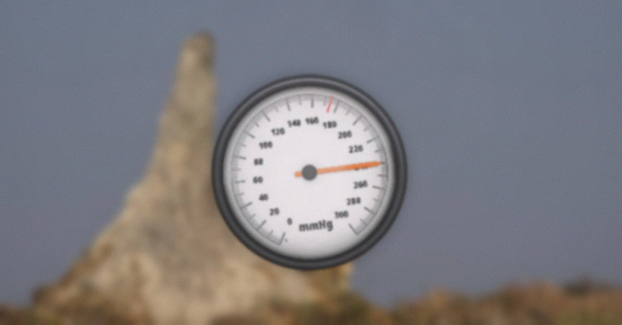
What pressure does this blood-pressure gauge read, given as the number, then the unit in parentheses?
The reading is 240 (mmHg)
